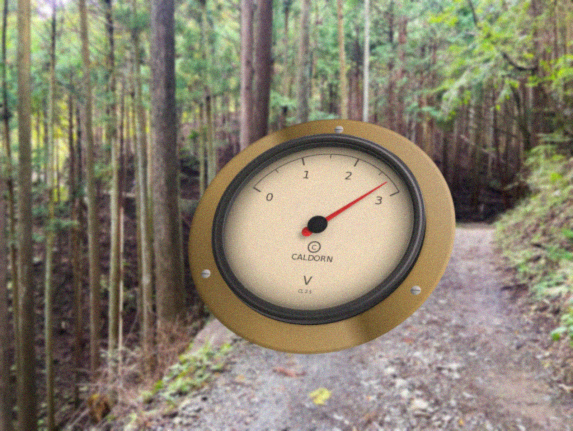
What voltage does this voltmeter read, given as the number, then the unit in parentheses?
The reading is 2.75 (V)
